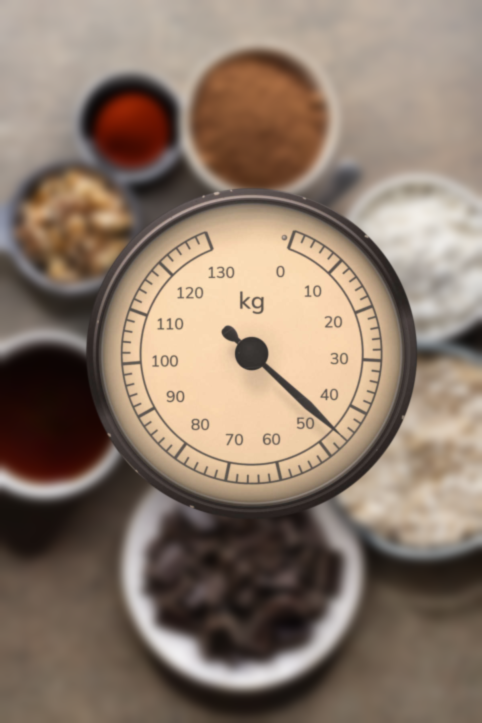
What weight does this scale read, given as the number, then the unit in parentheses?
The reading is 46 (kg)
